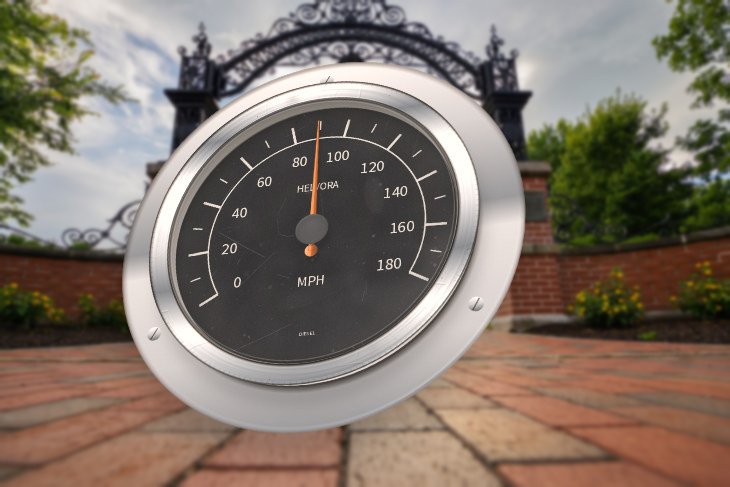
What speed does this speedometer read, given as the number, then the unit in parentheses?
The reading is 90 (mph)
